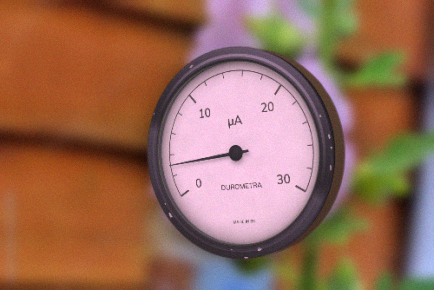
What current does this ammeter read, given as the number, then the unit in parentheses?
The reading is 3 (µA)
